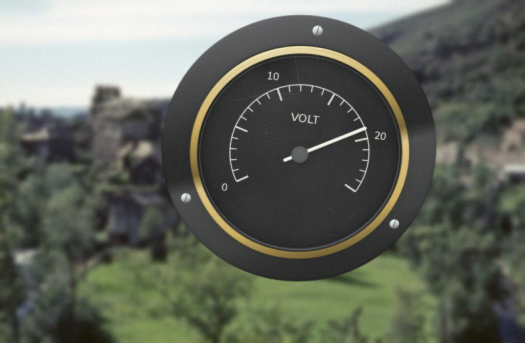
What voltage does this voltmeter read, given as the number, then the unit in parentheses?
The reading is 19 (V)
